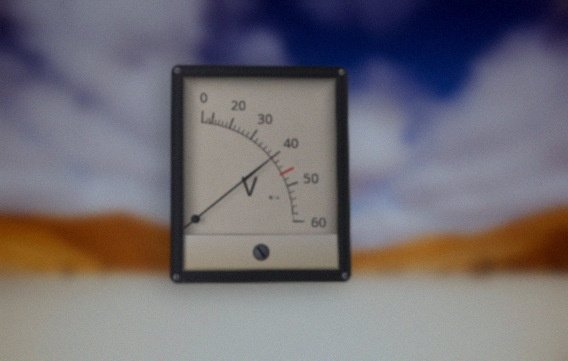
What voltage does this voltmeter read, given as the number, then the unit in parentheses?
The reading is 40 (V)
